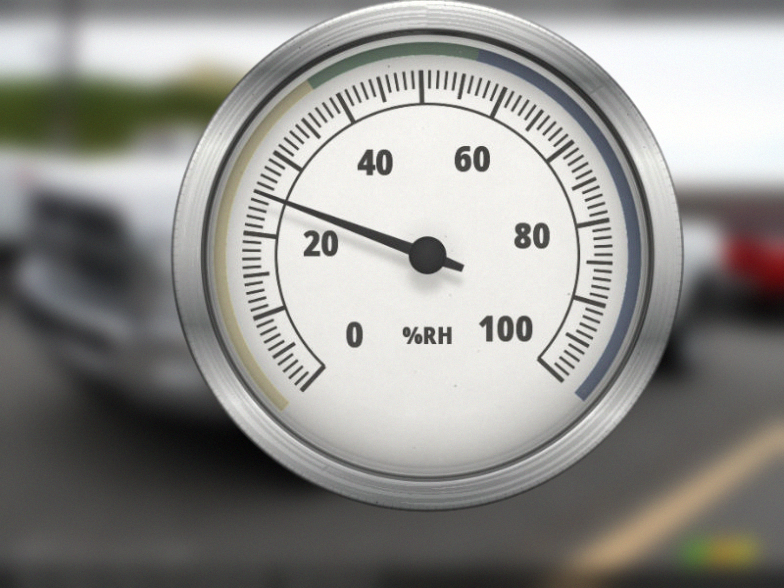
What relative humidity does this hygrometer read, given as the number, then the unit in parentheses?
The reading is 25 (%)
